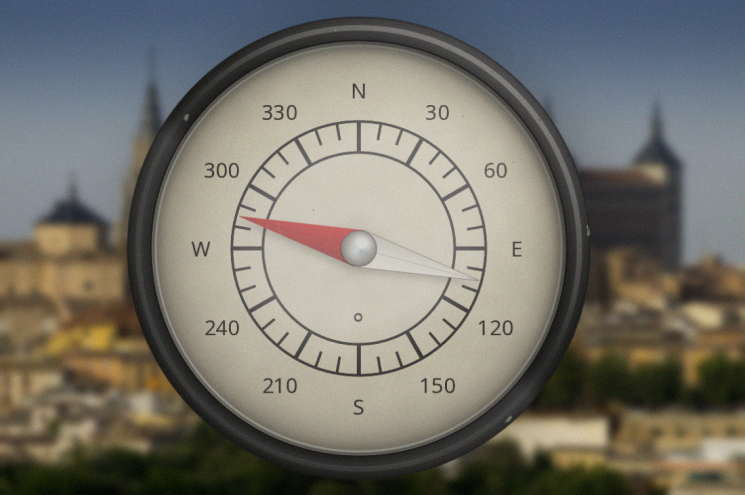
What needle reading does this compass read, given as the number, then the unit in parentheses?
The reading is 285 (°)
